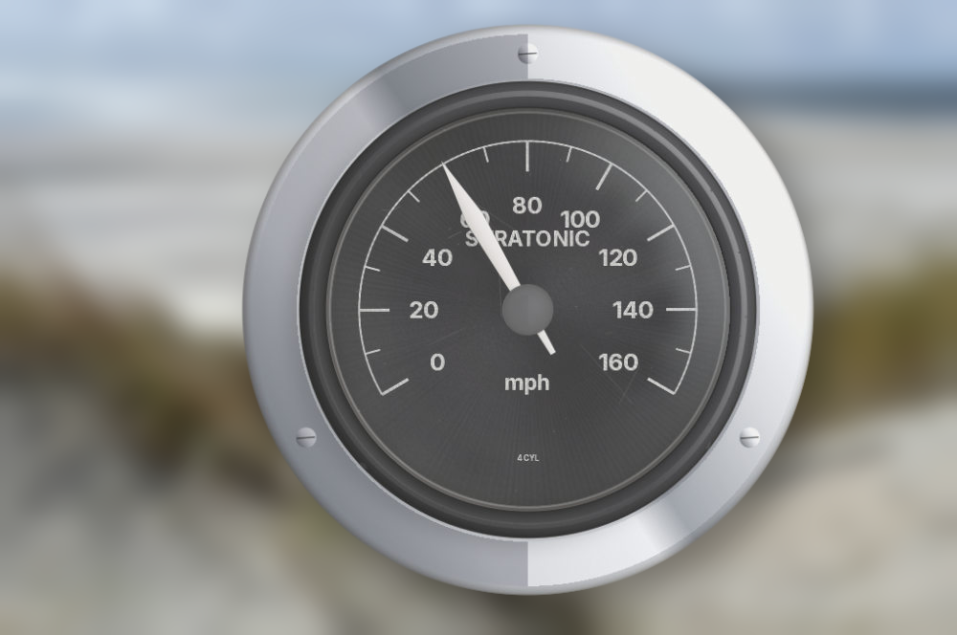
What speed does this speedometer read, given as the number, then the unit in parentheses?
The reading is 60 (mph)
